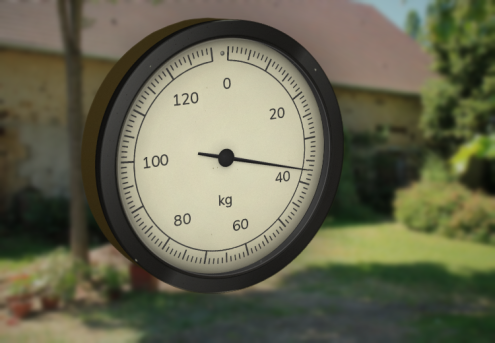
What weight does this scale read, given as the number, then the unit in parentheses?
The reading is 37 (kg)
